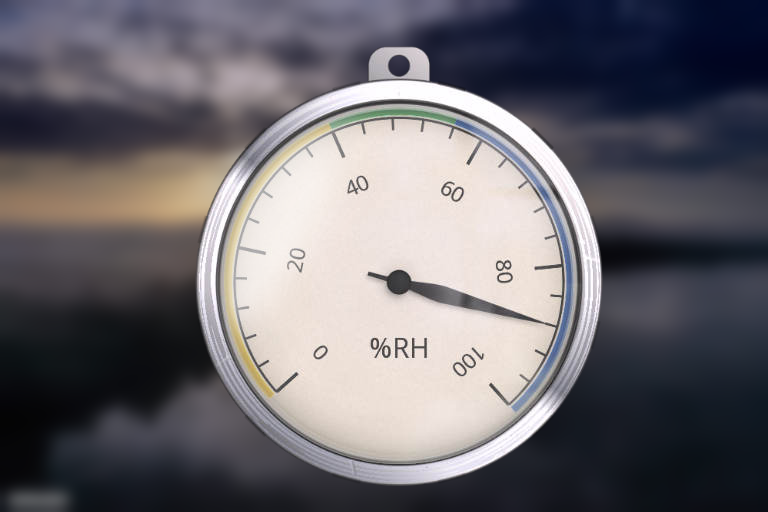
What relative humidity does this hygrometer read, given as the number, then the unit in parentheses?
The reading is 88 (%)
